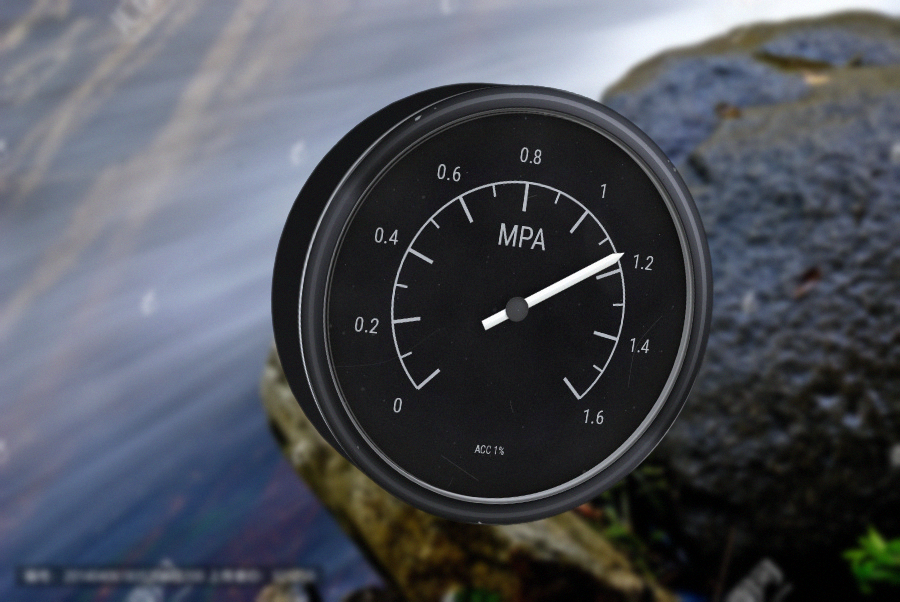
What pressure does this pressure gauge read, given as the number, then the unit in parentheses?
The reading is 1.15 (MPa)
